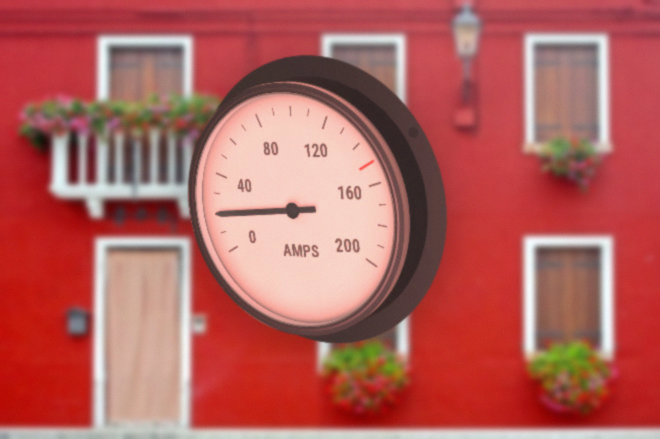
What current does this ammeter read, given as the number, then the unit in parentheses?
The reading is 20 (A)
